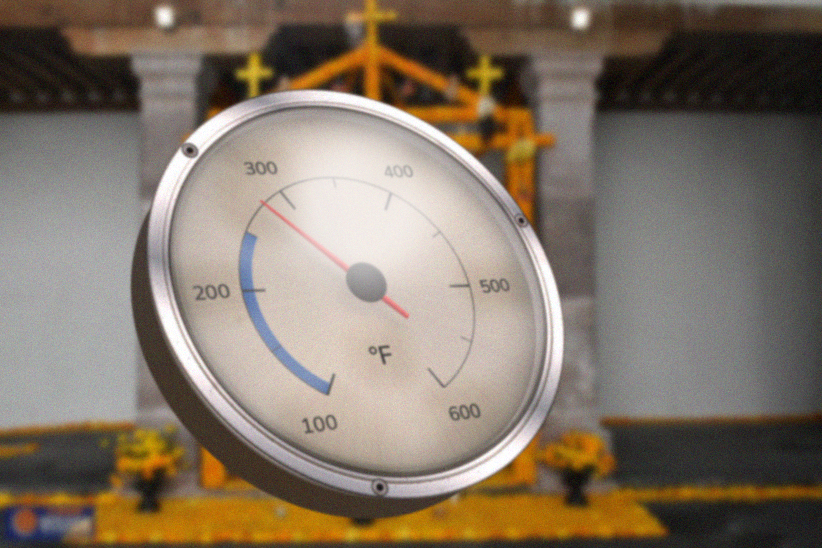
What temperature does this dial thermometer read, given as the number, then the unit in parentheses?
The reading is 275 (°F)
